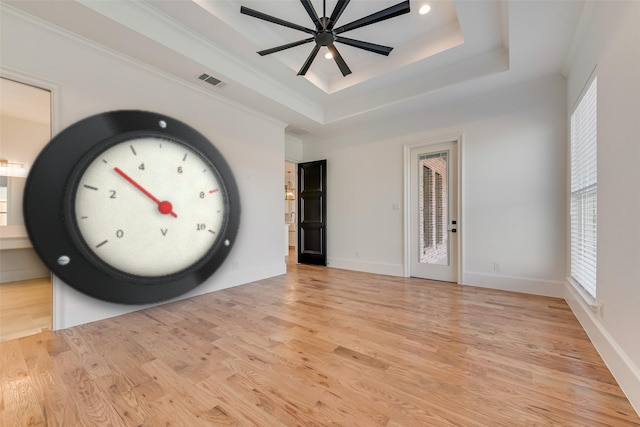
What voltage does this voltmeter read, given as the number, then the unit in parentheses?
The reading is 3 (V)
